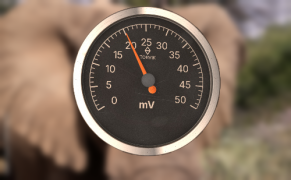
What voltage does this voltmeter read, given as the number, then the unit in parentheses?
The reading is 20 (mV)
